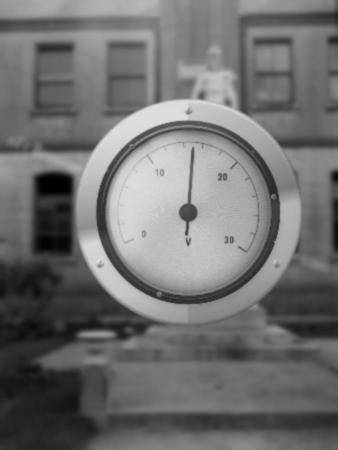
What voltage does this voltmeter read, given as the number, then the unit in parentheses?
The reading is 15 (V)
